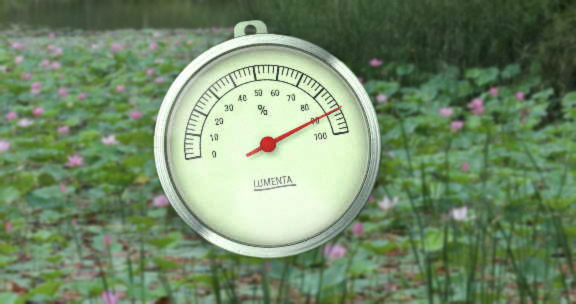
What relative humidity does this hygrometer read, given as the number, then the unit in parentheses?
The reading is 90 (%)
